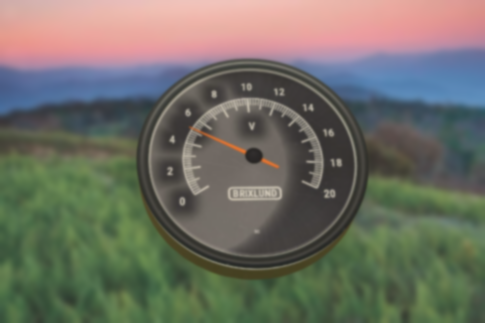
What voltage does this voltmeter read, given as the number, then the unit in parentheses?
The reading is 5 (V)
